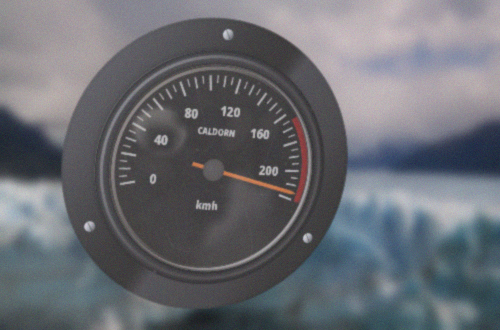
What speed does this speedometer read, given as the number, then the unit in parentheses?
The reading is 215 (km/h)
